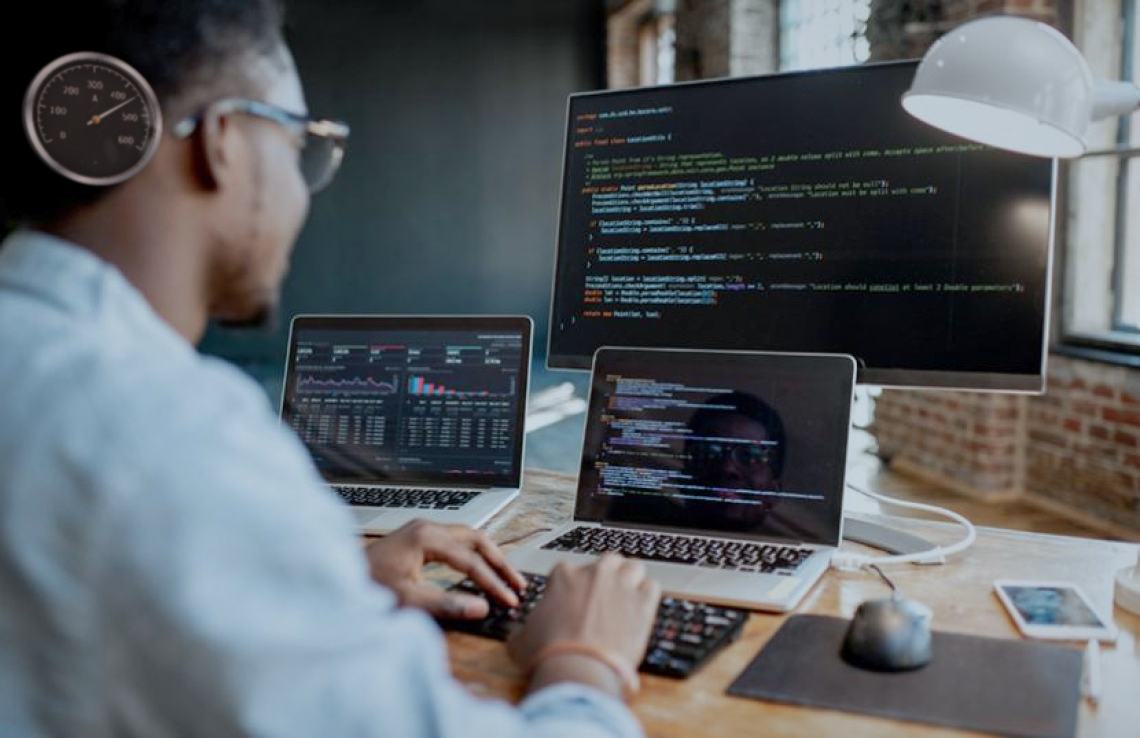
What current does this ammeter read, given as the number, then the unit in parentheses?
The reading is 440 (A)
